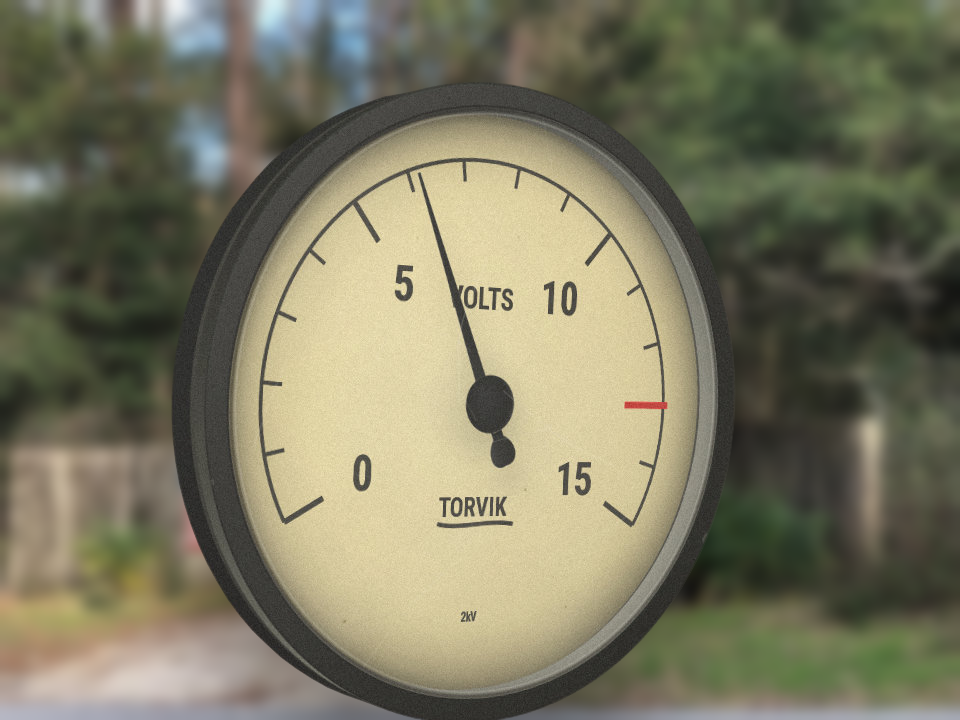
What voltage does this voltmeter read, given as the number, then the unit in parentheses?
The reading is 6 (V)
